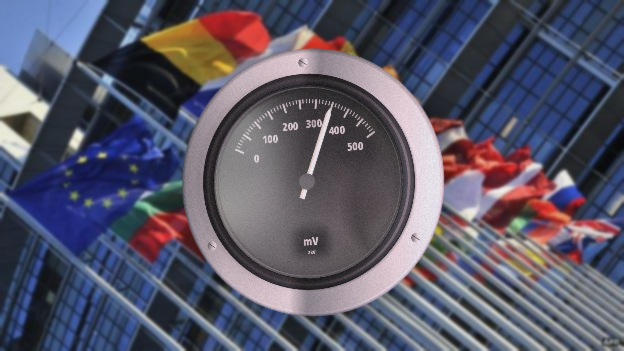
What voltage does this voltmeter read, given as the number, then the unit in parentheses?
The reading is 350 (mV)
